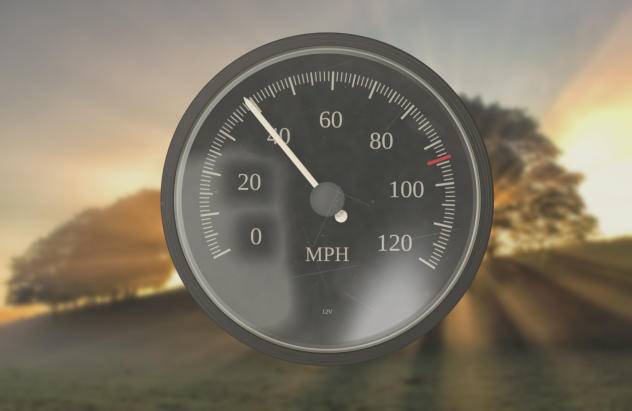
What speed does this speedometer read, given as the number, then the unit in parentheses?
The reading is 39 (mph)
